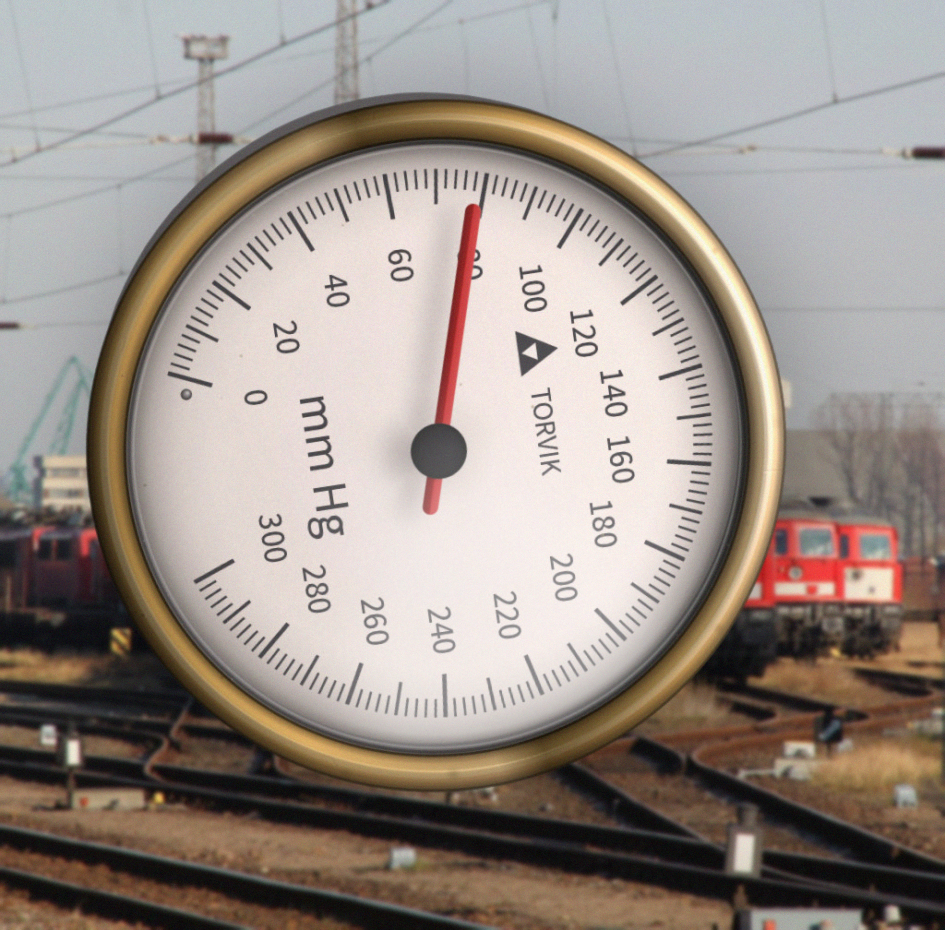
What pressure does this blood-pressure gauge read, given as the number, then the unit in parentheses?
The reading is 78 (mmHg)
